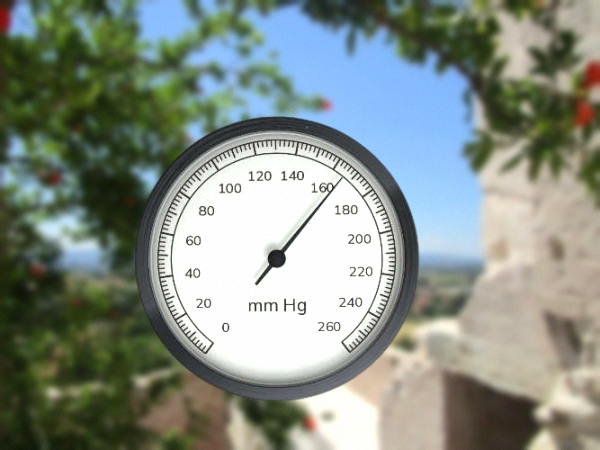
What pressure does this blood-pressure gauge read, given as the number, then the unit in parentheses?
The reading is 166 (mmHg)
